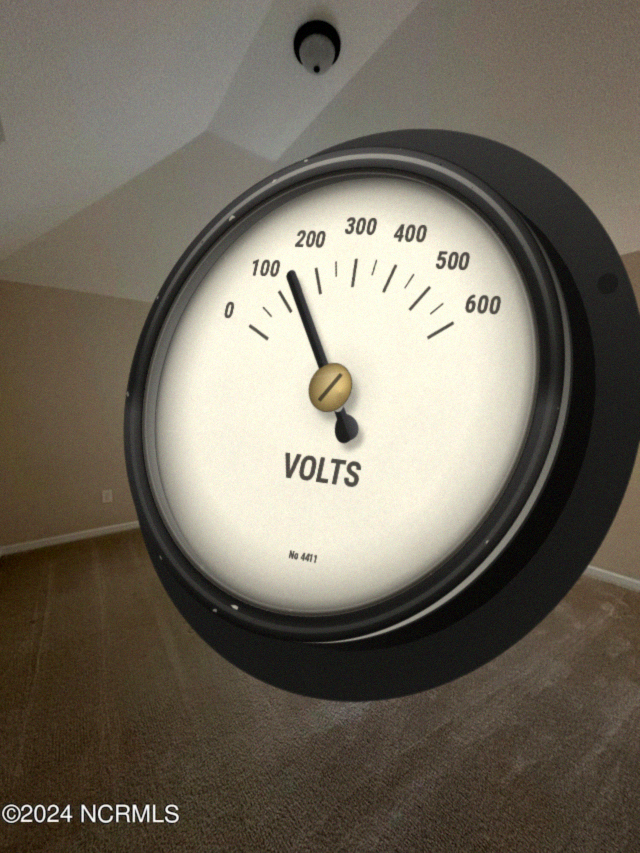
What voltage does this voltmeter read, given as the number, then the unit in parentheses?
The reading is 150 (V)
